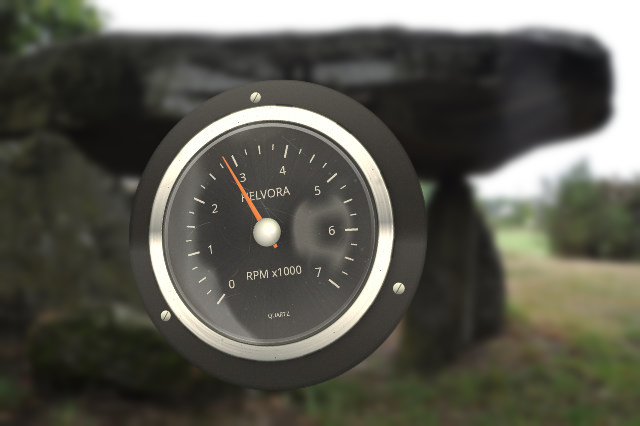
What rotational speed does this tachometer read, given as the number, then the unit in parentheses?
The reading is 2875 (rpm)
